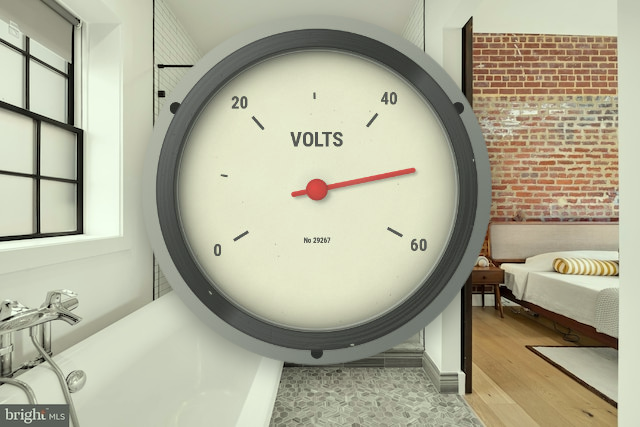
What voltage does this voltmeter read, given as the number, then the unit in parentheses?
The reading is 50 (V)
